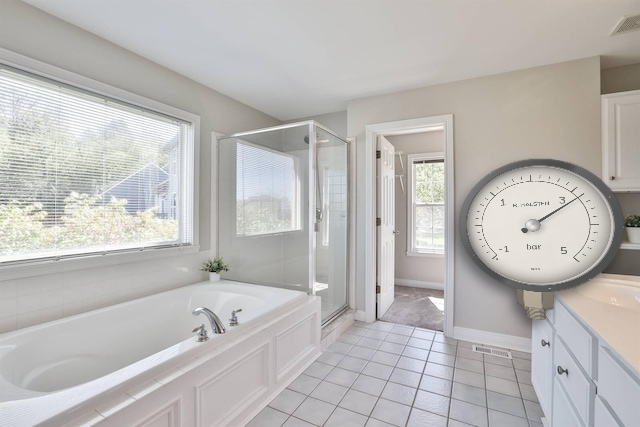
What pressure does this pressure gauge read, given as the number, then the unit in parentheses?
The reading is 3.2 (bar)
